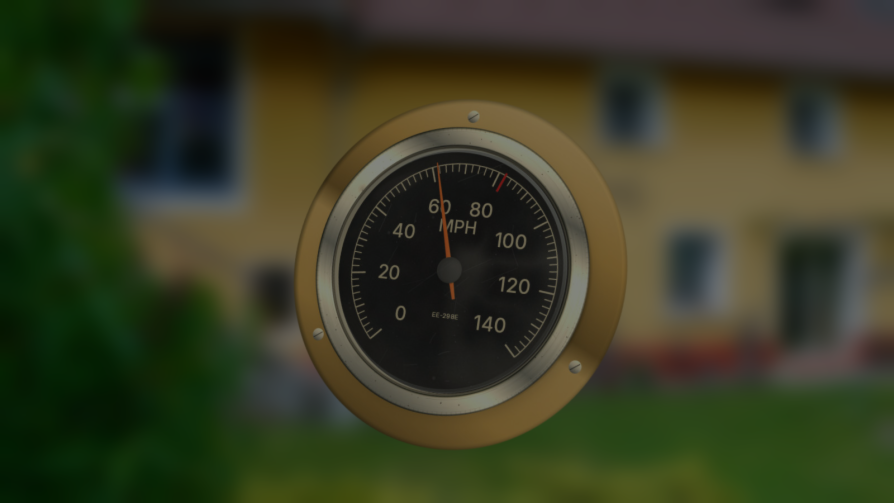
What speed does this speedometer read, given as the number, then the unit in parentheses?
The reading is 62 (mph)
